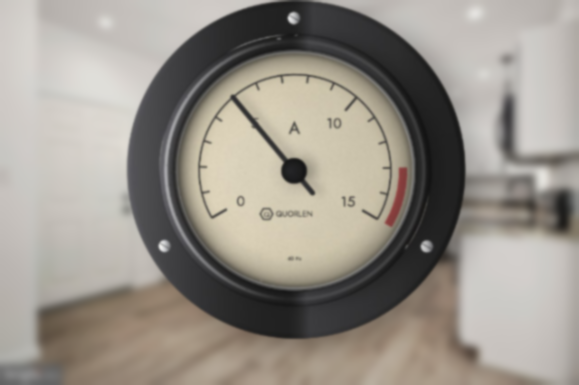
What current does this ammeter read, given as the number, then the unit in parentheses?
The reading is 5 (A)
